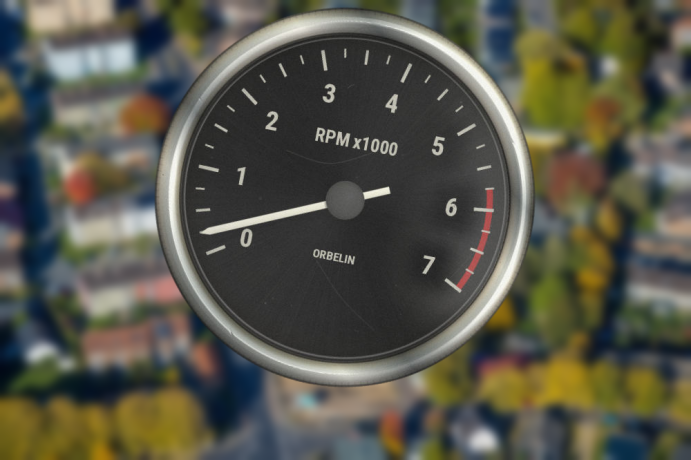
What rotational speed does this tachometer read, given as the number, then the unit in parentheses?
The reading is 250 (rpm)
